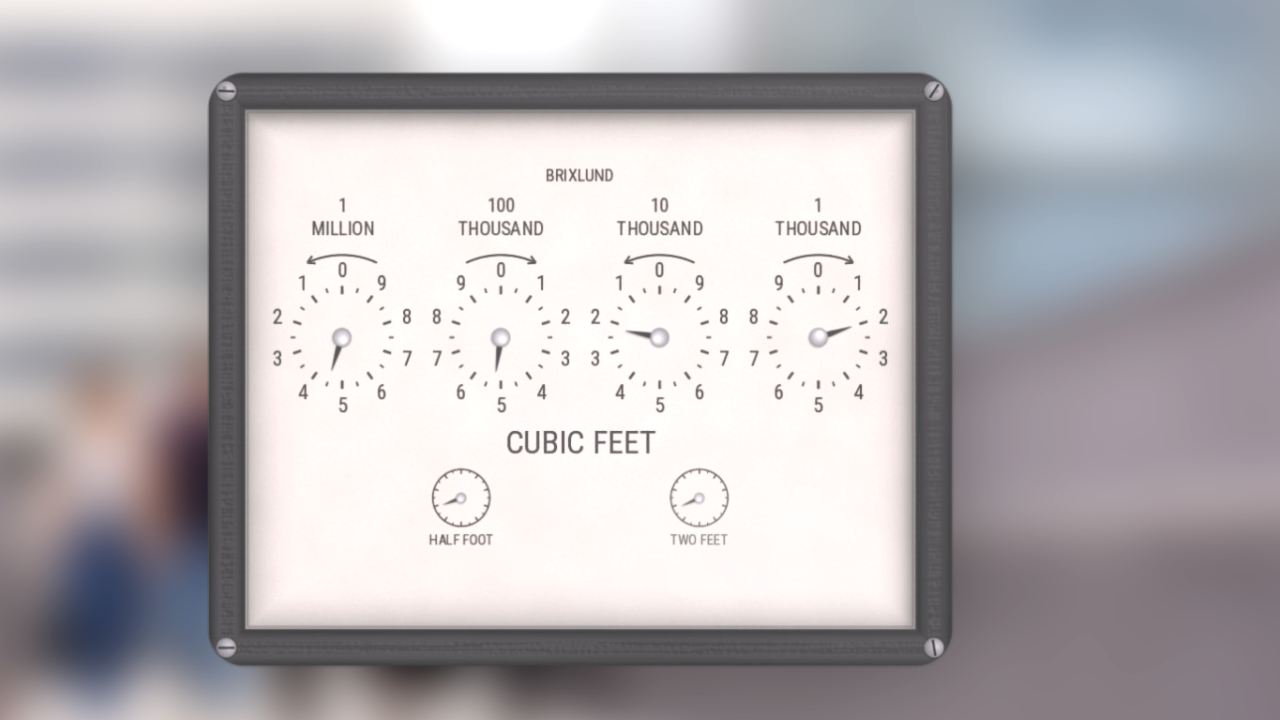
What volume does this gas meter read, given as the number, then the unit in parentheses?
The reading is 452200 (ft³)
